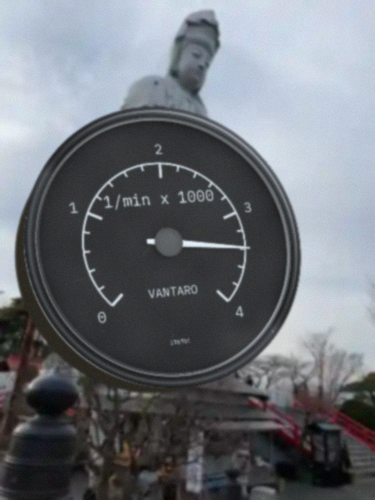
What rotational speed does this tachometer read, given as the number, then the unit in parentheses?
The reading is 3400 (rpm)
